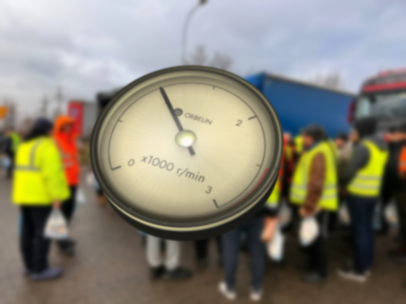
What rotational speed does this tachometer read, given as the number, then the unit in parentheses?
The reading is 1000 (rpm)
